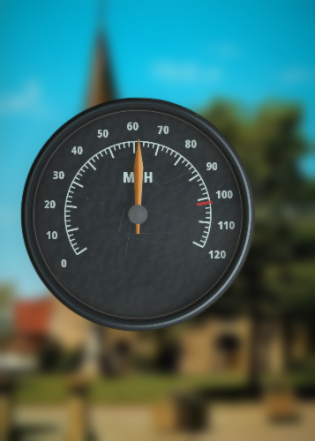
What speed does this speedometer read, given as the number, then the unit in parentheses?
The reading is 62 (mph)
